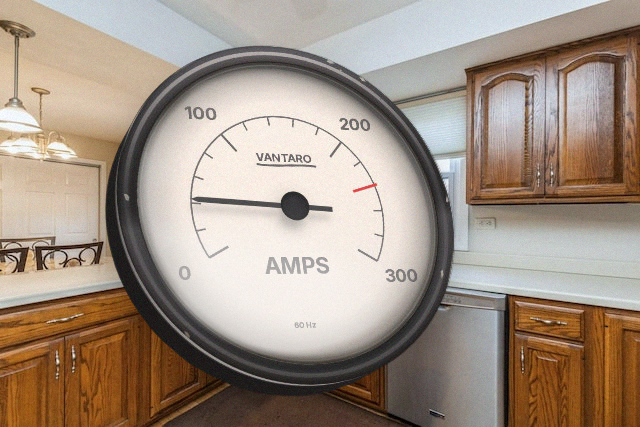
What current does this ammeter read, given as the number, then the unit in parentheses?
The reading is 40 (A)
